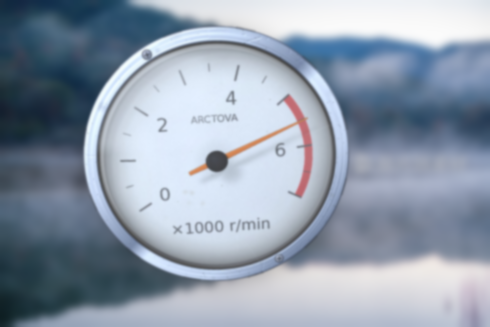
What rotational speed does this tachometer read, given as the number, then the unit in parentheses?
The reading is 5500 (rpm)
